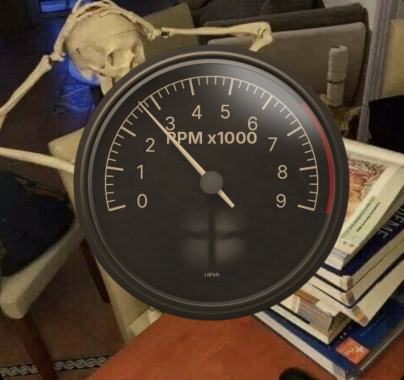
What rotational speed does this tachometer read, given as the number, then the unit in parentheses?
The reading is 2700 (rpm)
